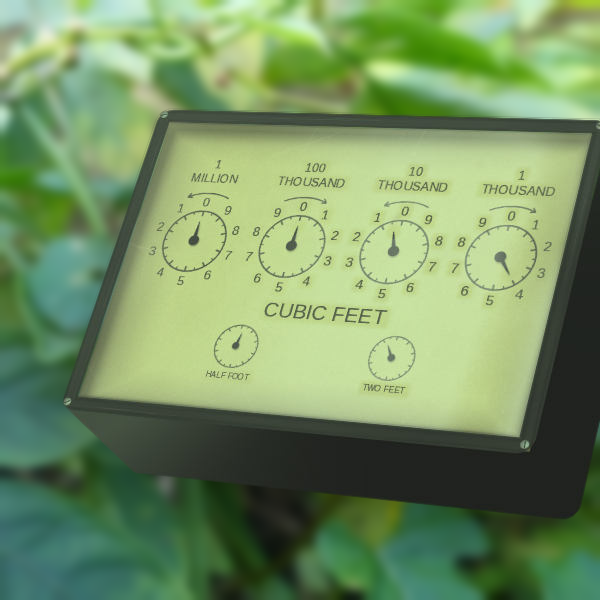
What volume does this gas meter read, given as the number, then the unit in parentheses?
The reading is 400 (ft³)
